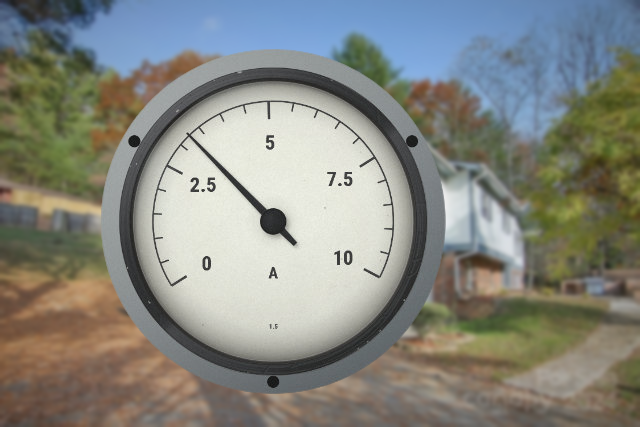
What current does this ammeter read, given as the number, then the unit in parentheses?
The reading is 3.25 (A)
